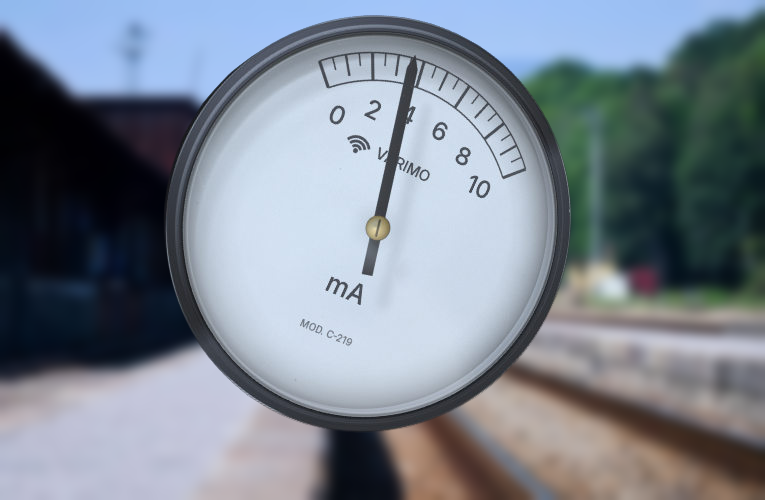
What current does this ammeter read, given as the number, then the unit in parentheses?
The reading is 3.5 (mA)
